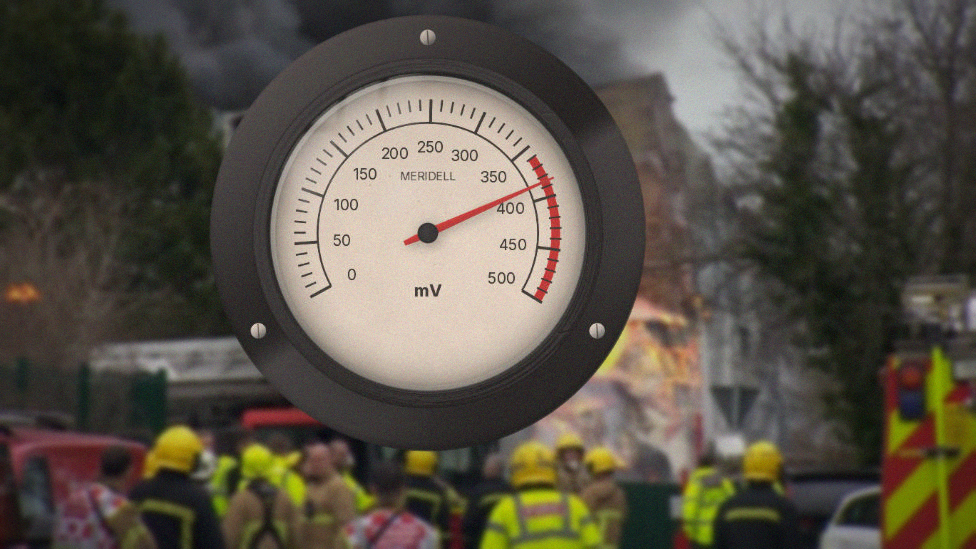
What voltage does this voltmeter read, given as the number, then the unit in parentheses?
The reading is 385 (mV)
